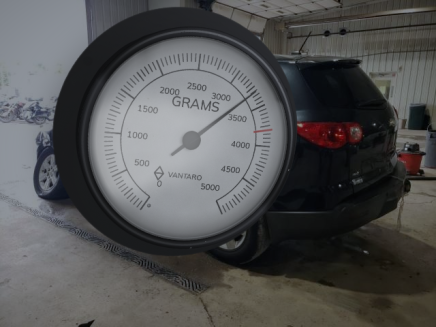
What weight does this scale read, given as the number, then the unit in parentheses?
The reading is 3300 (g)
